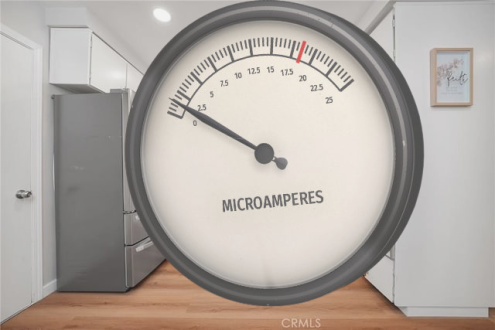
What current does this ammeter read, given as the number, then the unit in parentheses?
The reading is 1.5 (µA)
